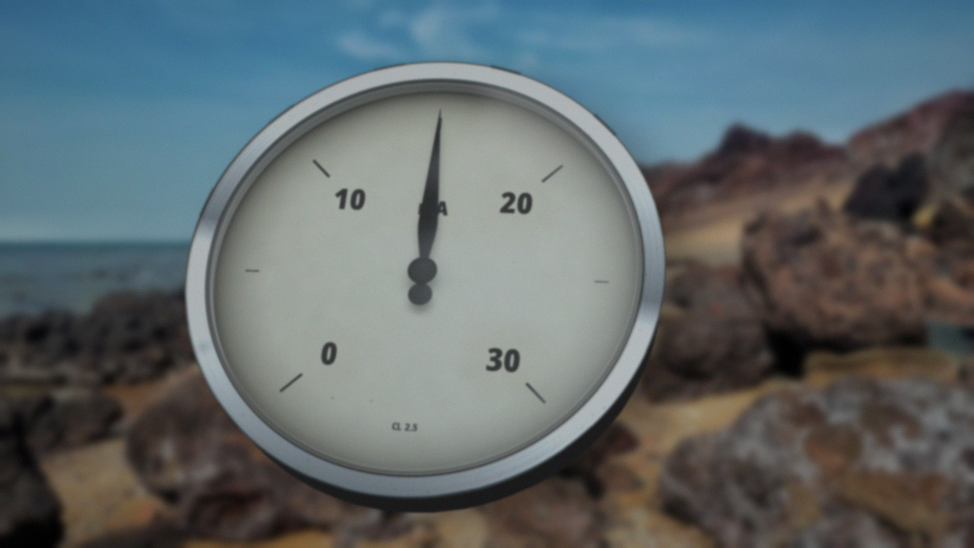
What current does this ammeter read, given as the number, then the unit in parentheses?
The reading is 15 (mA)
